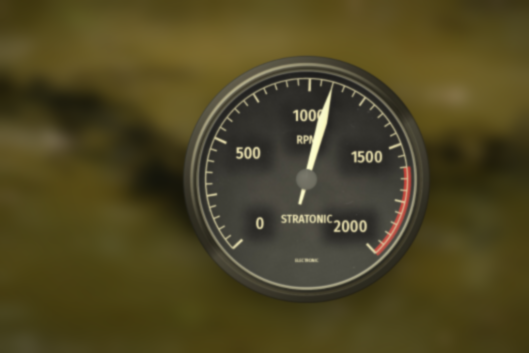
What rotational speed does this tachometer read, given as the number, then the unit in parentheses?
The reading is 1100 (rpm)
